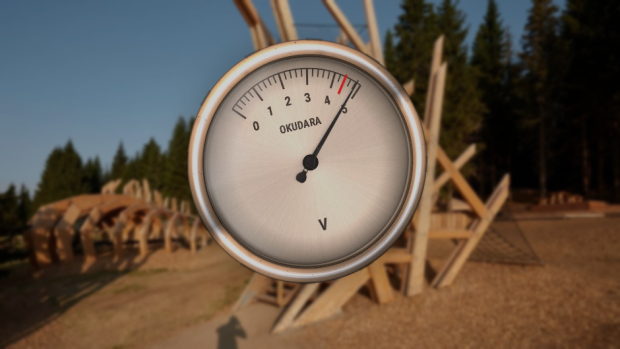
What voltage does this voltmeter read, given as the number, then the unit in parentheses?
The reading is 4.8 (V)
